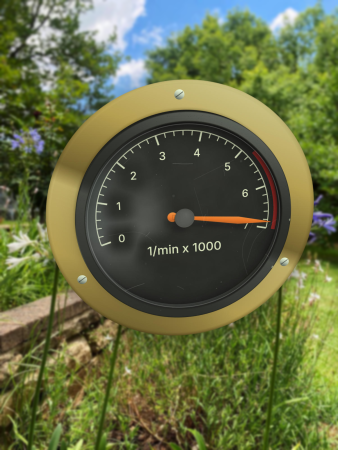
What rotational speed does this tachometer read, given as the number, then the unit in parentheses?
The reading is 6800 (rpm)
